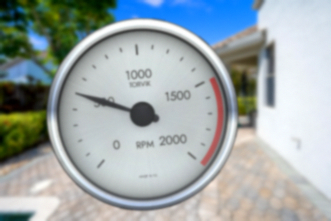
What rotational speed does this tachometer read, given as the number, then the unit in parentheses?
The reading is 500 (rpm)
